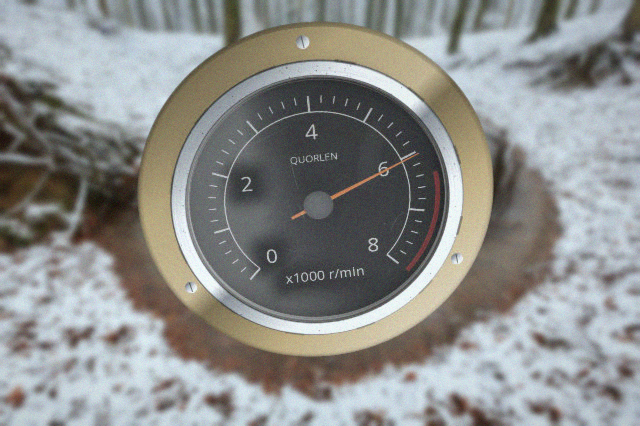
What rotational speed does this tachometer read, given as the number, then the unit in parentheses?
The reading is 6000 (rpm)
